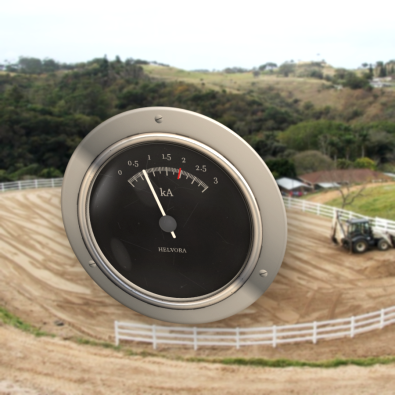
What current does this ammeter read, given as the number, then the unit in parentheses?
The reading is 0.75 (kA)
